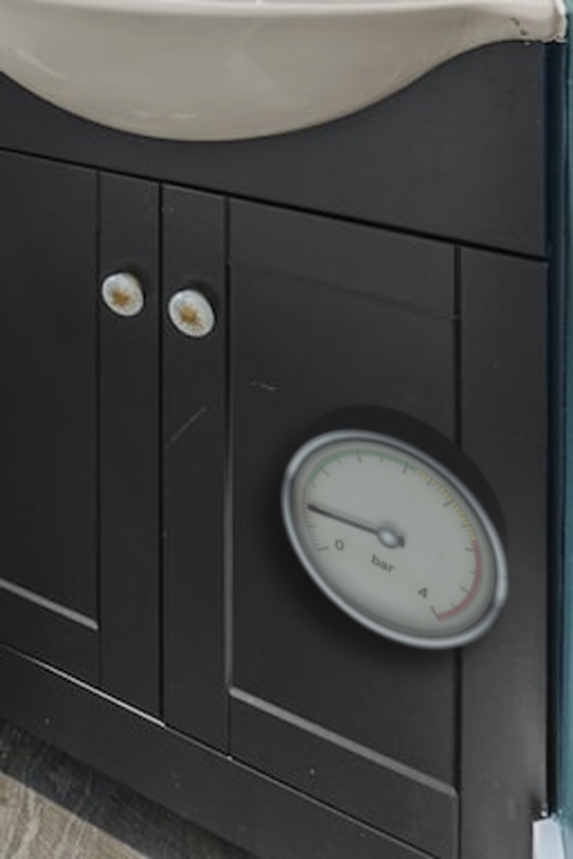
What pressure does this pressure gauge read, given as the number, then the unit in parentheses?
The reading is 0.5 (bar)
